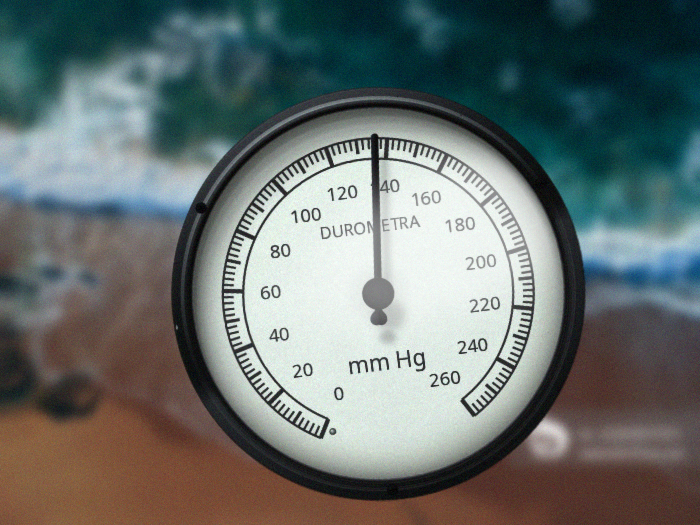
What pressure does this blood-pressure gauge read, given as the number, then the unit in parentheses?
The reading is 136 (mmHg)
